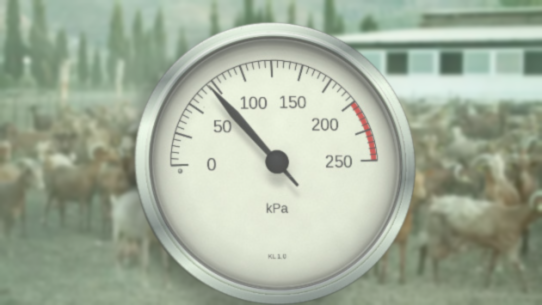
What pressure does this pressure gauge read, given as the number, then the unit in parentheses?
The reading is 70 (kPa)
